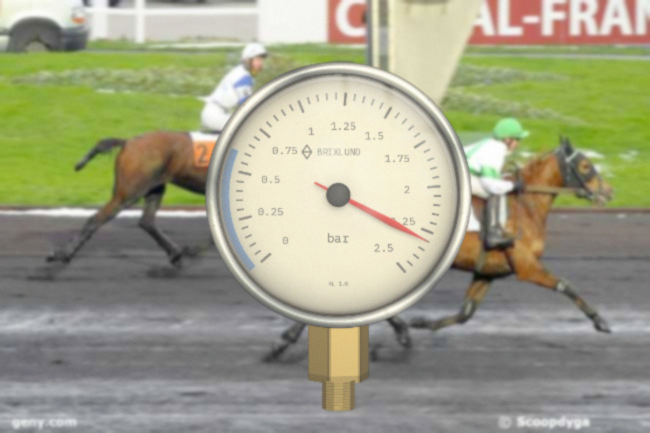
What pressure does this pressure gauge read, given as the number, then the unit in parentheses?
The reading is 2.3 (bar)
